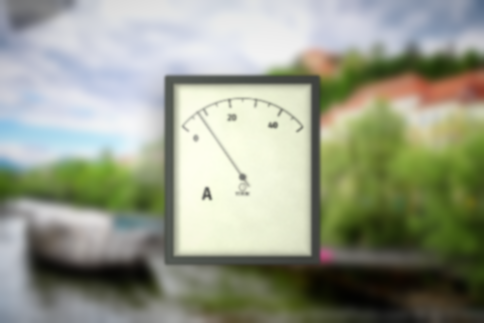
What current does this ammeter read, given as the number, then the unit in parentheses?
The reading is 7.5 (A)
